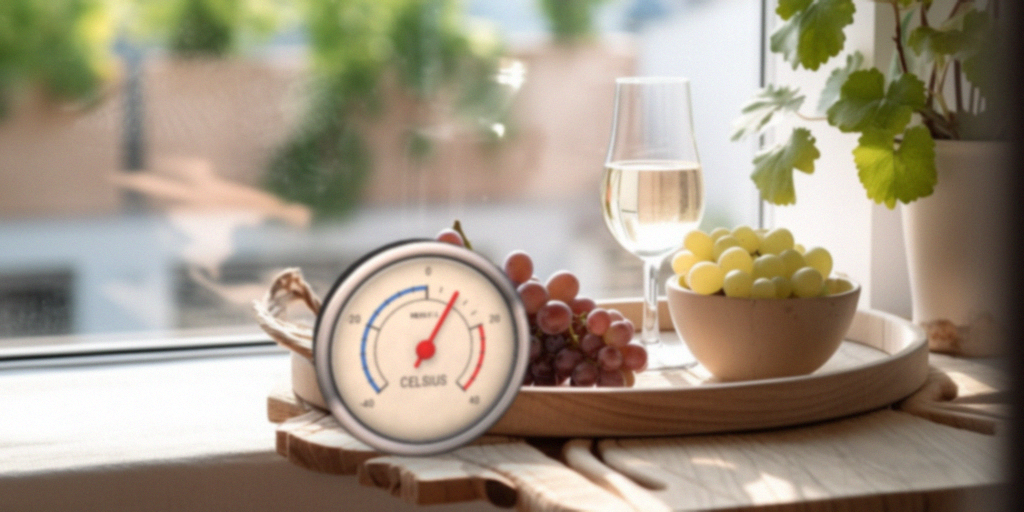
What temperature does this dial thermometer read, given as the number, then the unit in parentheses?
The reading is 8 (°C)
